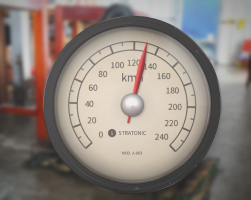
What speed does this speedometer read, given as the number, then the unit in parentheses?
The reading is 130 (km/h)
